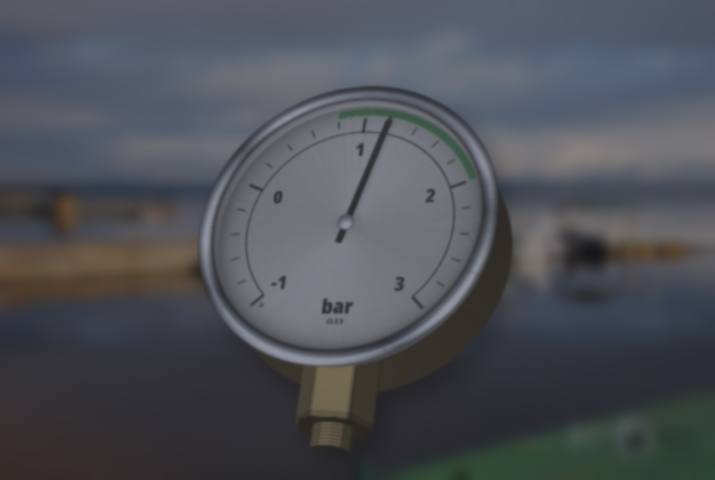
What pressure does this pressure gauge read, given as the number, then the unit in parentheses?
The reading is 1.2 (bar)
